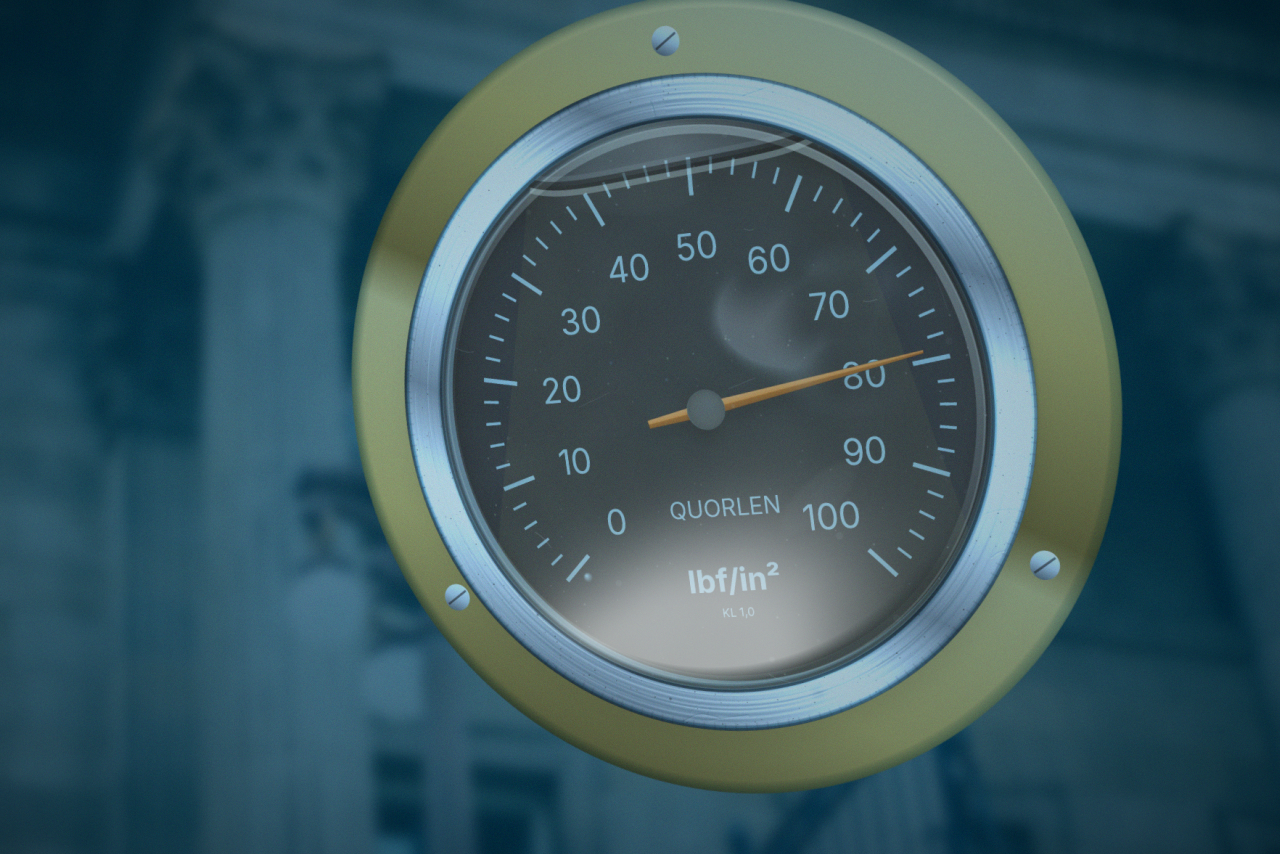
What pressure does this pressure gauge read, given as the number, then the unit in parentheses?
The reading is 79 (psi)
